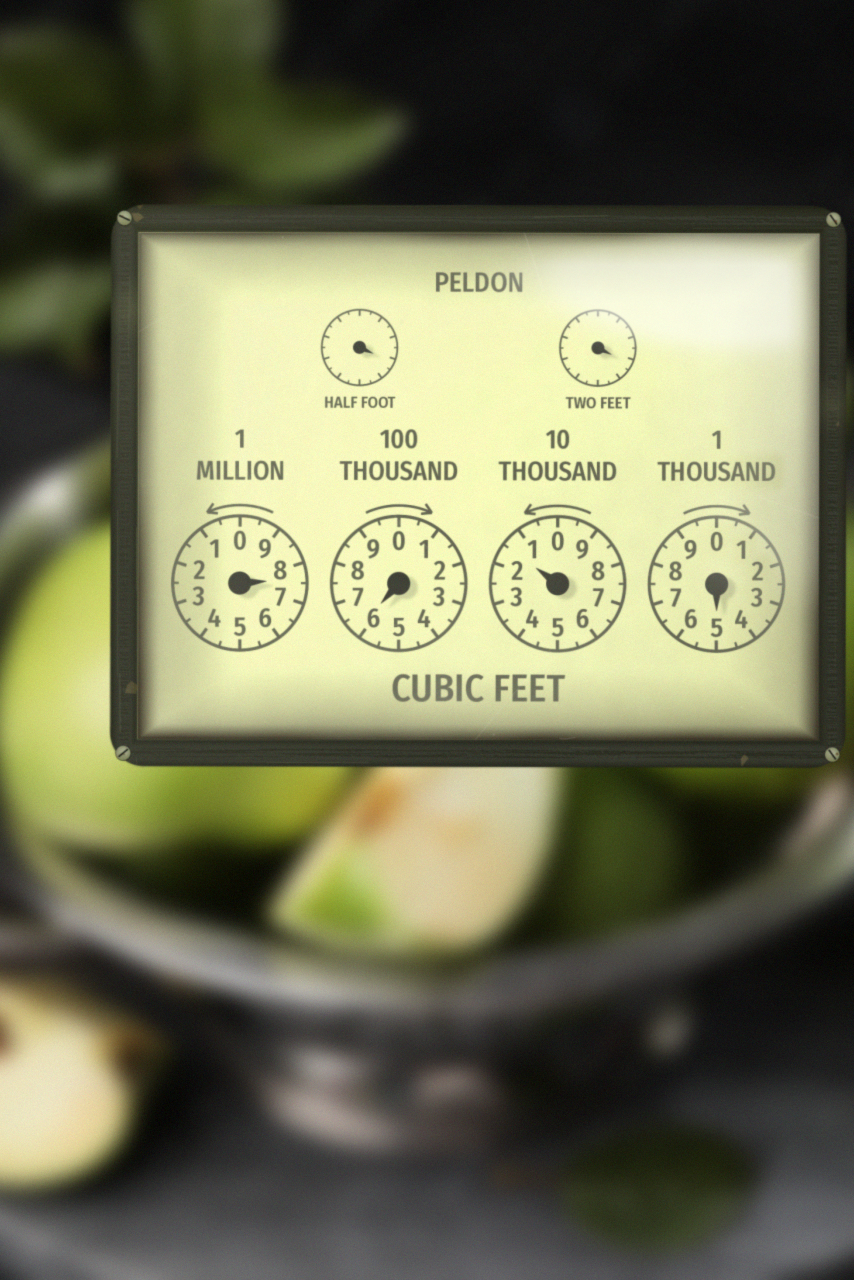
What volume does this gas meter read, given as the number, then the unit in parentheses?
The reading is 761500 (ft³)
